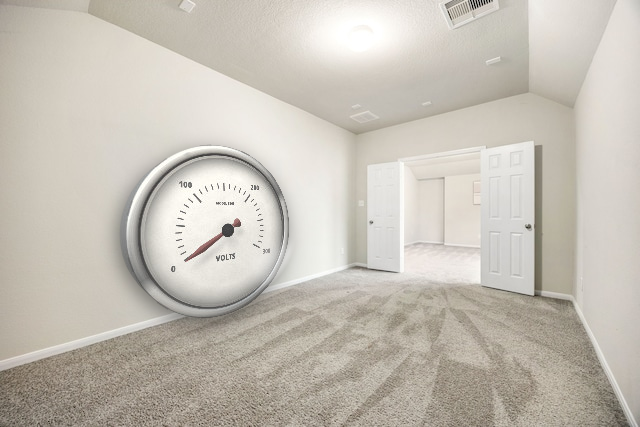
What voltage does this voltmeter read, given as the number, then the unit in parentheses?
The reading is 0 (V)
